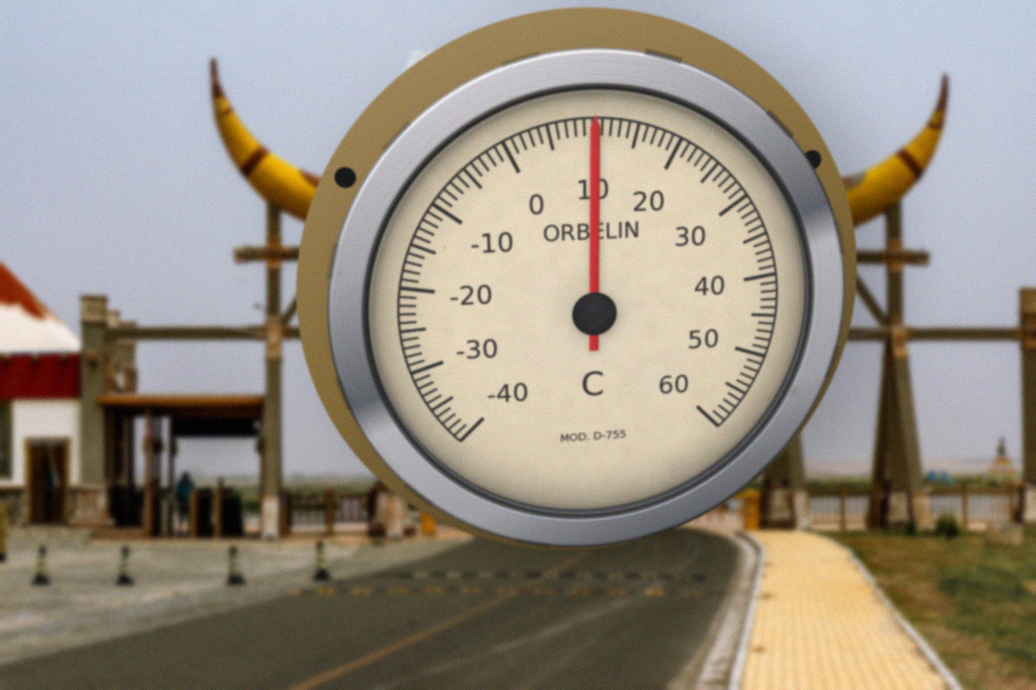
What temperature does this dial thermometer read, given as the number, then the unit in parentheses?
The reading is 10 (°C)
